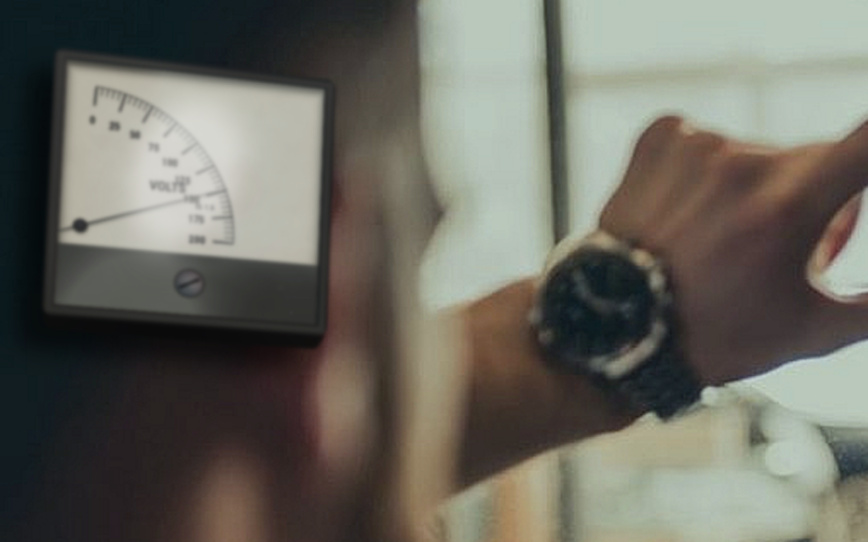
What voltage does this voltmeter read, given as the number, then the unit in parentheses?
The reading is 150 (V)
